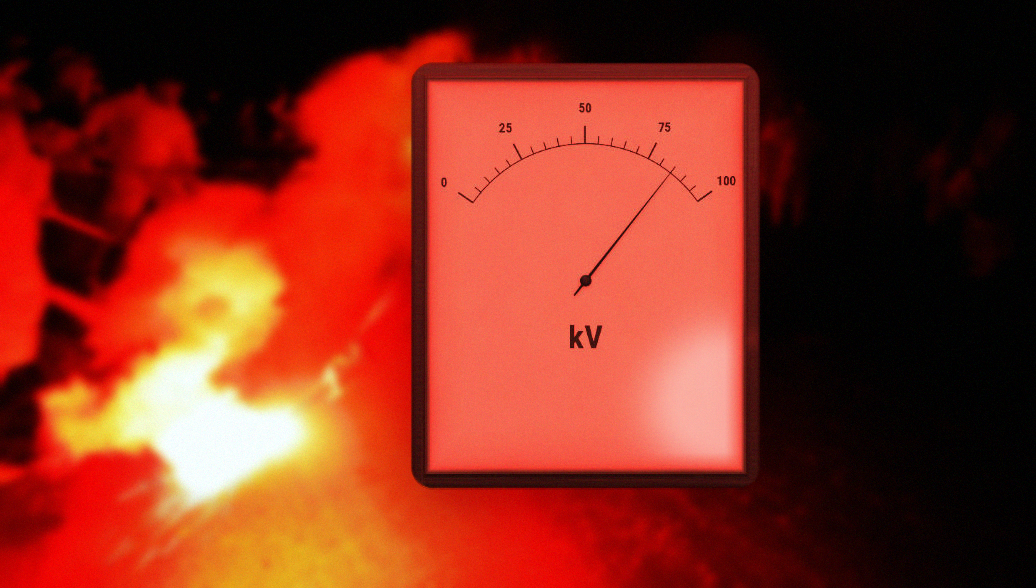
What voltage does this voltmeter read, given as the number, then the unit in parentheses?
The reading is 85 (kV)
